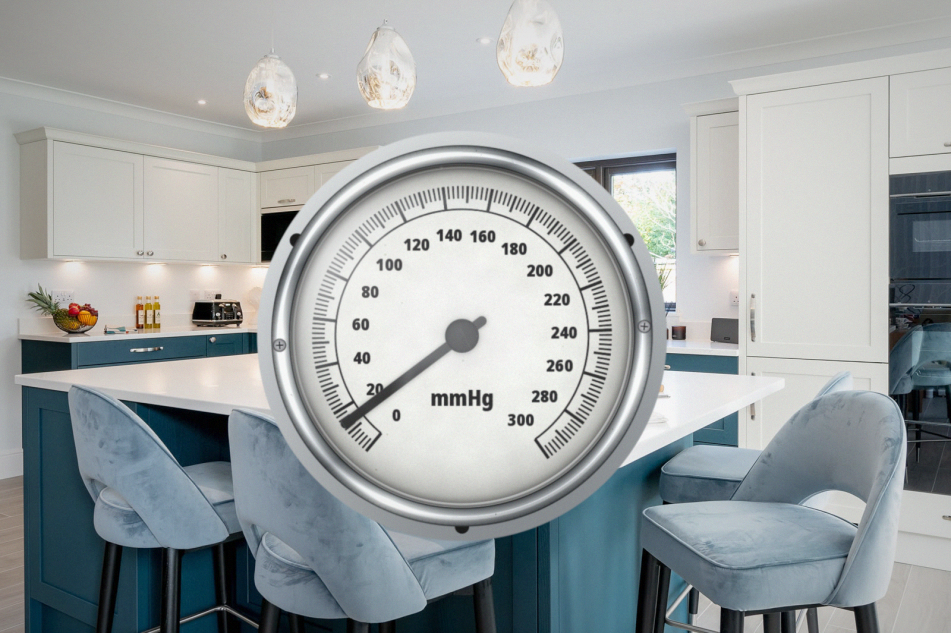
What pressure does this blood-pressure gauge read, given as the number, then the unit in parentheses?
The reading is 14 (mmHg)
